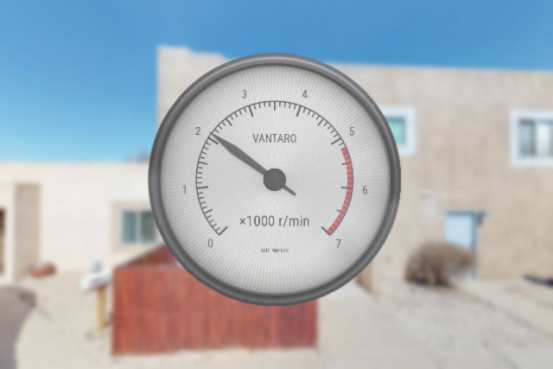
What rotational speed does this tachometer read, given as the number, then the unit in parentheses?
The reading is 2100 (rpm)
